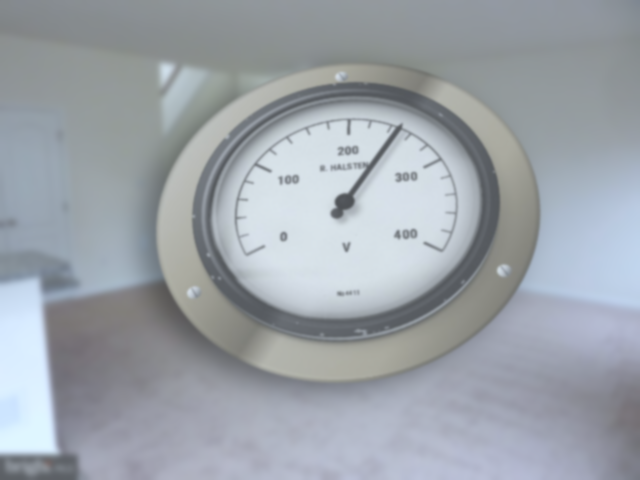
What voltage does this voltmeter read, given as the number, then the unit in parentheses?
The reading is 250 (V)
